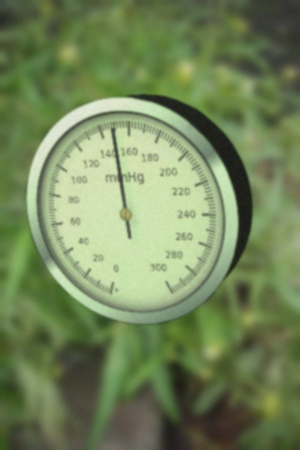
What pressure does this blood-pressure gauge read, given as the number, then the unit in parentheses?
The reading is 150 (mmHg)
